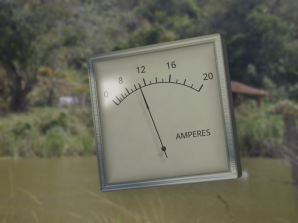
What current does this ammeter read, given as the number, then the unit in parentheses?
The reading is 11 (A)
